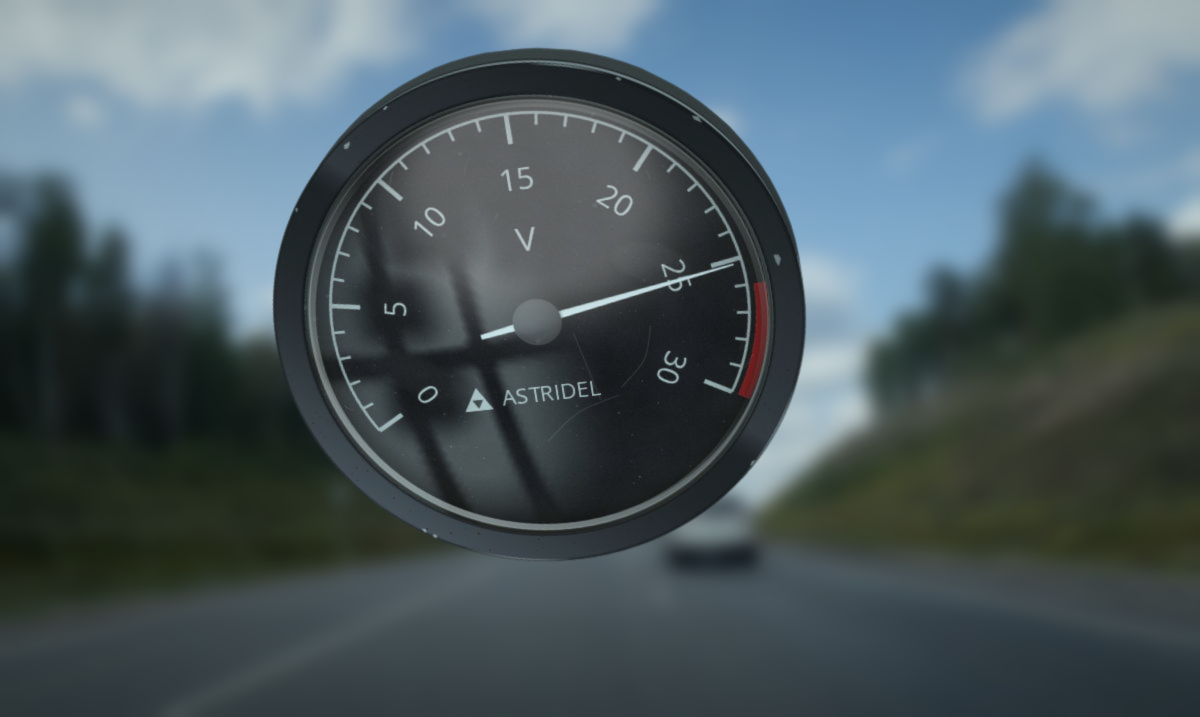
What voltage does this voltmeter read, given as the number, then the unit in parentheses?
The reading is 25 (V)
